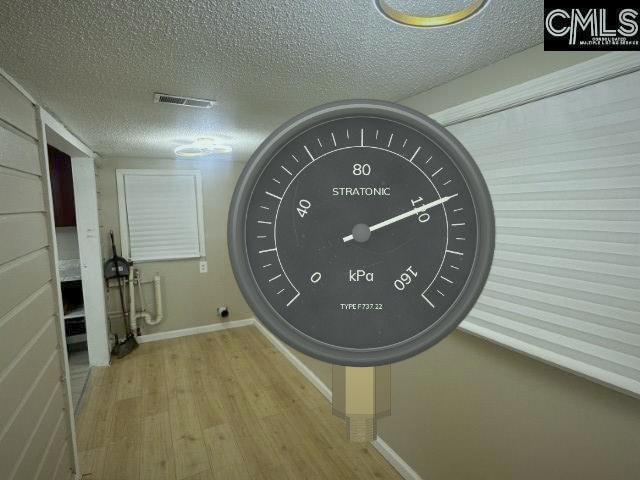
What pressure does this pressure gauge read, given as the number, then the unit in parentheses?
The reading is 120 (kPa)
